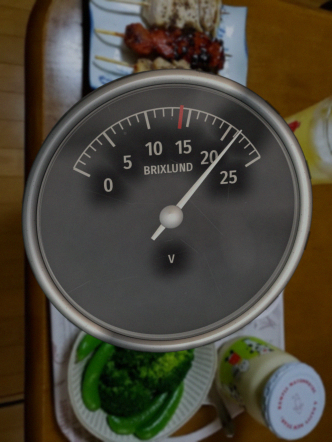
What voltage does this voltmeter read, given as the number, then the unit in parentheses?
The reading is 21 (V)
